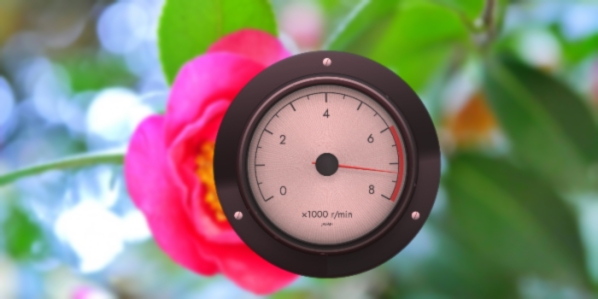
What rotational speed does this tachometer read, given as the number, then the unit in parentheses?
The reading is 7250 (rpm)
